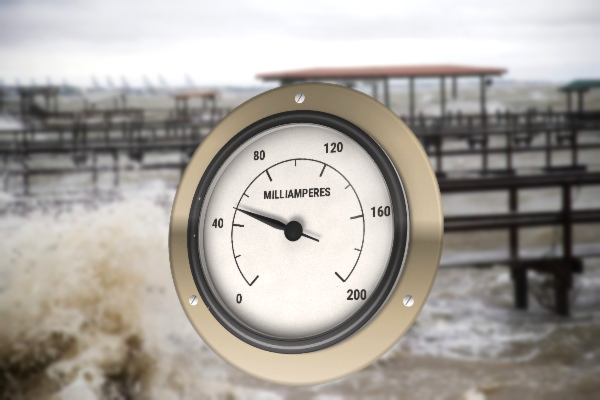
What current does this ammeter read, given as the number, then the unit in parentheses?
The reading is 50 (mA)
